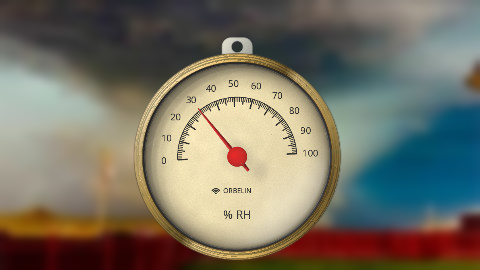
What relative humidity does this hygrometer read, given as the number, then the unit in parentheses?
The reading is 30 (%)
